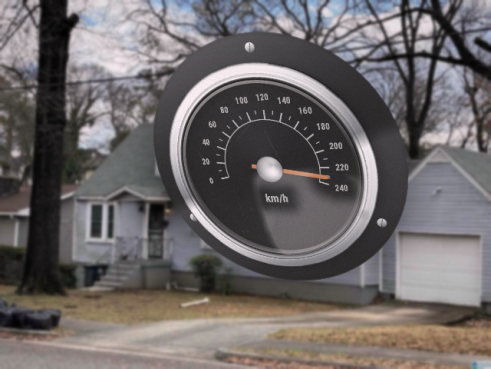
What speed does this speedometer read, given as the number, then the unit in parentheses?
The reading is 230 (km/h)
